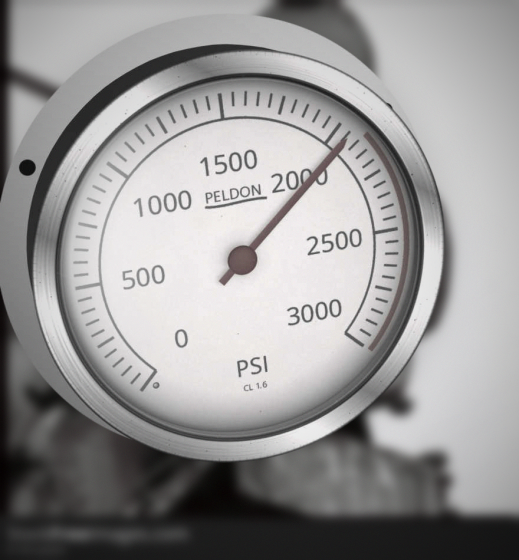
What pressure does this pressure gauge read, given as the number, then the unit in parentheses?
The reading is 2050 (psi)
